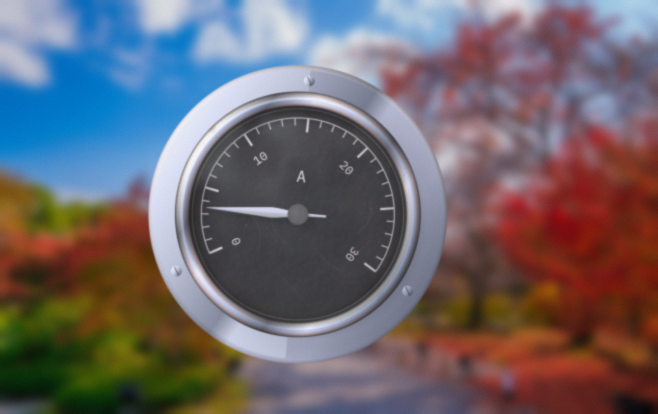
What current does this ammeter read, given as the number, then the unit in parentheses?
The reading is 3.5 (A)
